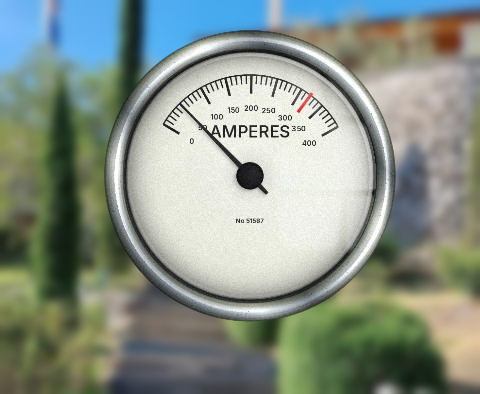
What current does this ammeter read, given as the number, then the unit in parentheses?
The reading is 50 (A)
